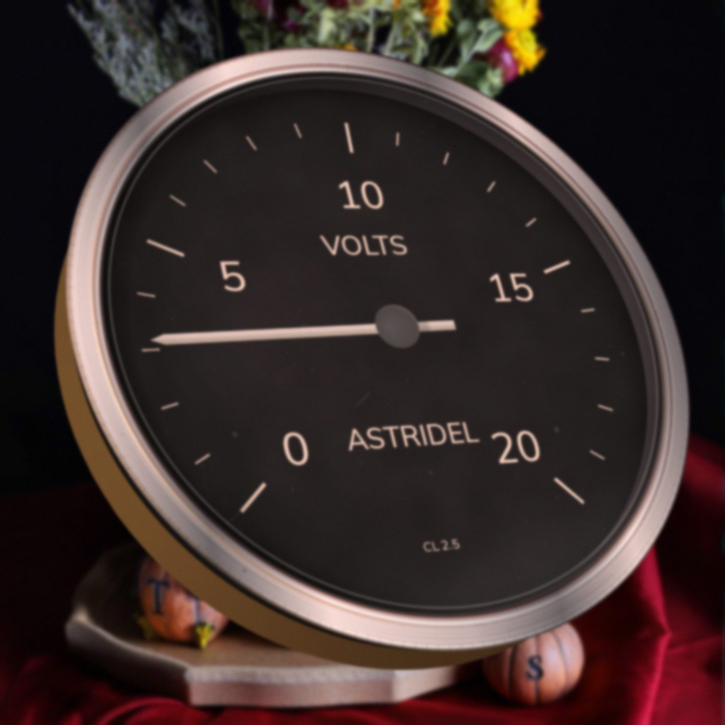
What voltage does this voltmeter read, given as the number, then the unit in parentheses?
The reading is 3 (V)
